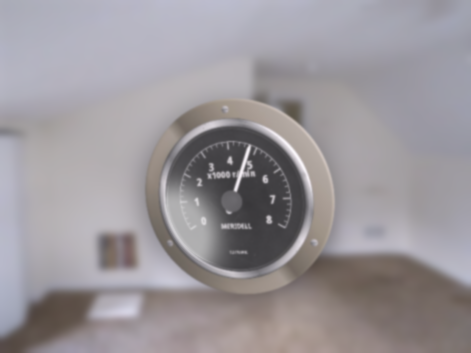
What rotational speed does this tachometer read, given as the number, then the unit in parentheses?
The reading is 4800 (rpm)
